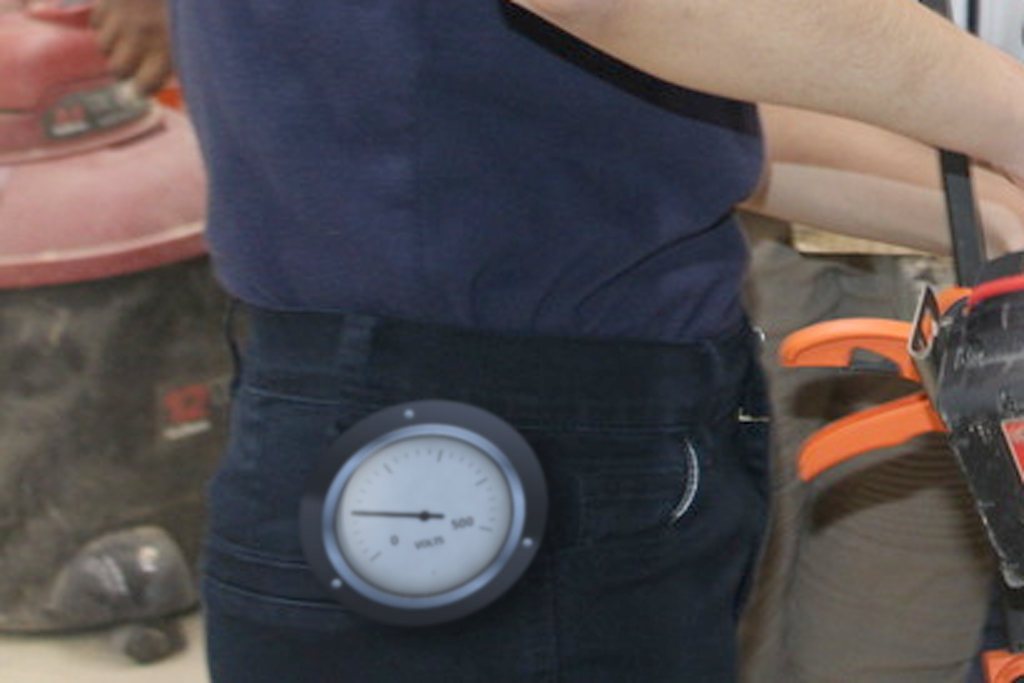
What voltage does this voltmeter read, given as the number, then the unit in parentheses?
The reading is 100 (V)
